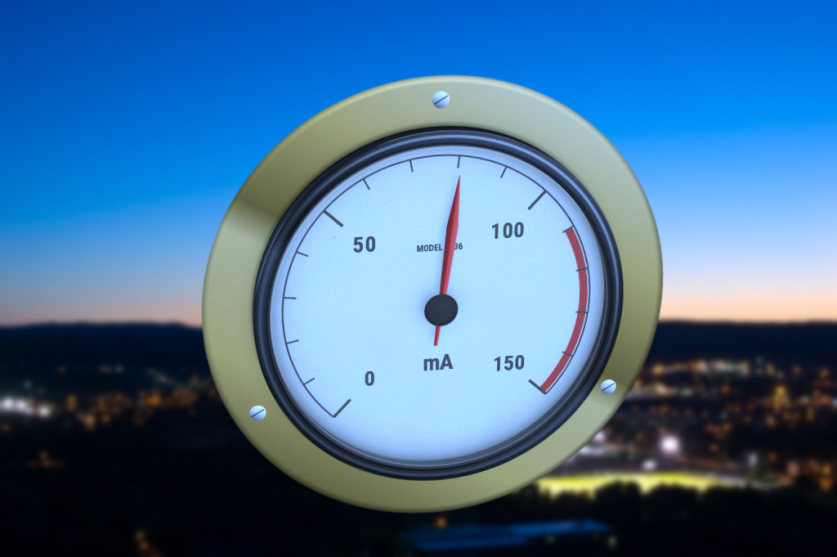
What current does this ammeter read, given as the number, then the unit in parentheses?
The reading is 80 (mA)
